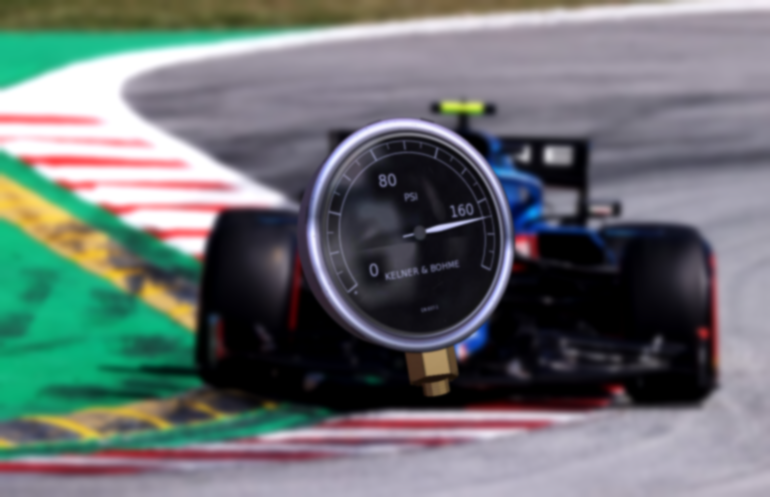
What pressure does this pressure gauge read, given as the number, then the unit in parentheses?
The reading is 170 (psi)
